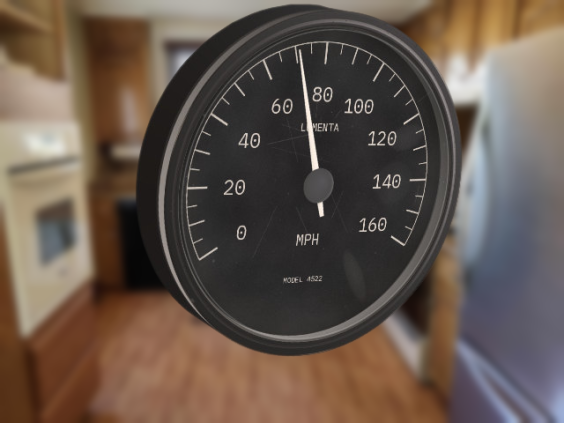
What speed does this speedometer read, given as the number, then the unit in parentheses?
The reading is 70 (mph)
